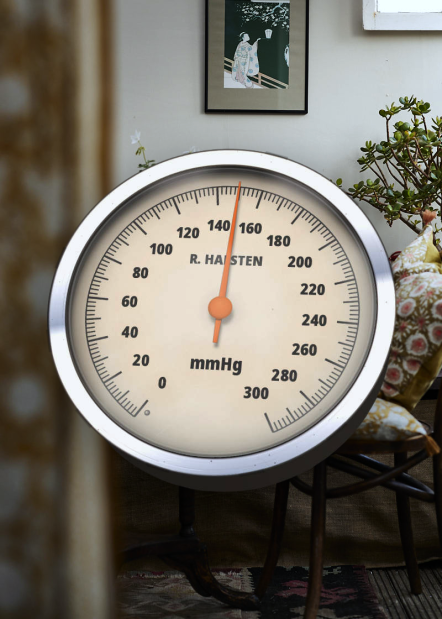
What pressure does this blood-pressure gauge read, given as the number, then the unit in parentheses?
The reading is 150 (mmHg)
